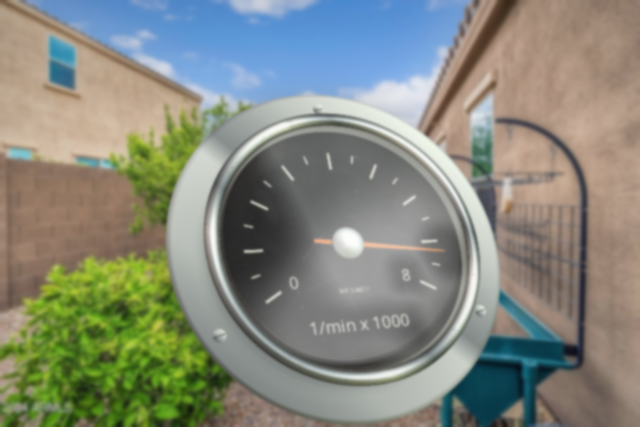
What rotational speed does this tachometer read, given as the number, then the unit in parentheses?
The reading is 7250 (rpm)
